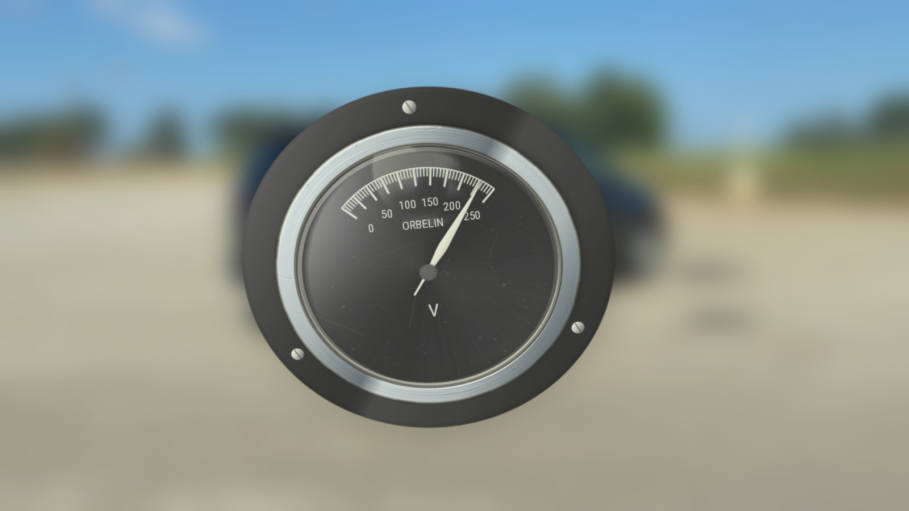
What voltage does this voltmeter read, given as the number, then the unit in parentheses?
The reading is 225 (V)
